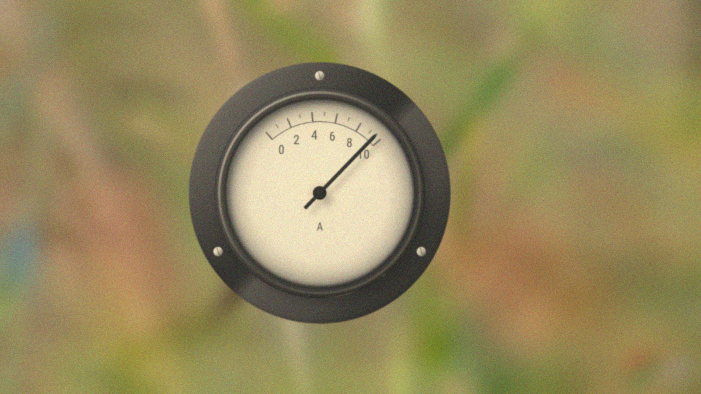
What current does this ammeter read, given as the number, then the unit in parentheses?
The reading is 9.5 (A)
